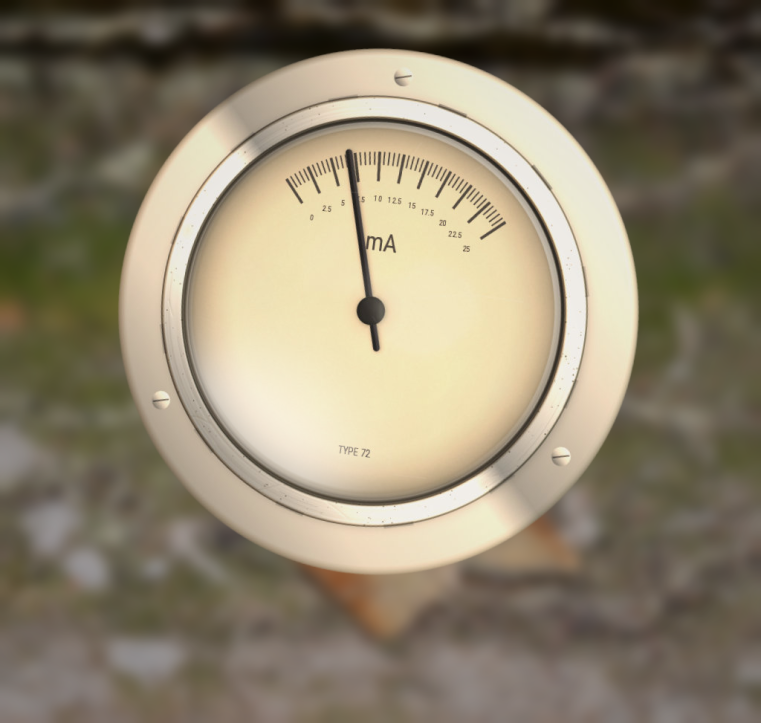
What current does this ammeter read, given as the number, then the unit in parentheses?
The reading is 7 (mA)
